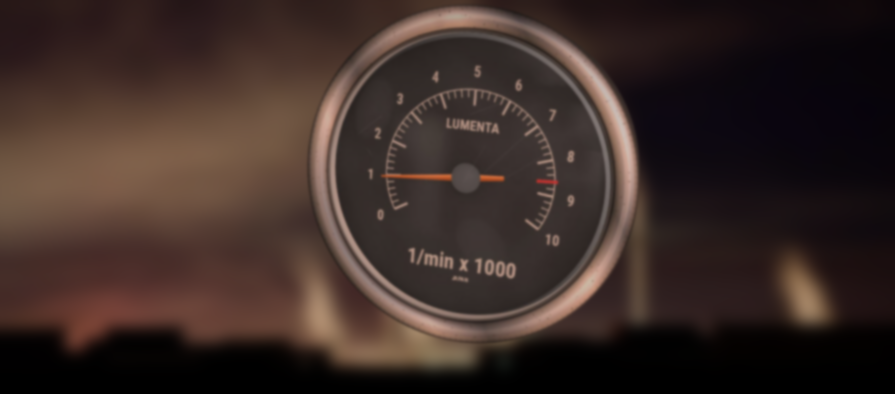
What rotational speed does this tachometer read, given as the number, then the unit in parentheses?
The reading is 1000 (rpm)
